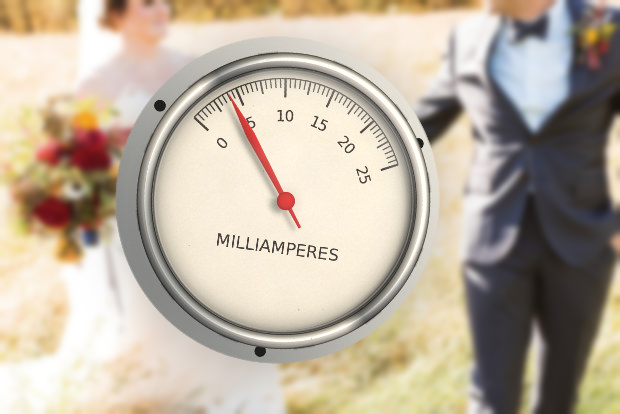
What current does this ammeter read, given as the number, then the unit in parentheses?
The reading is 4 (mA)
